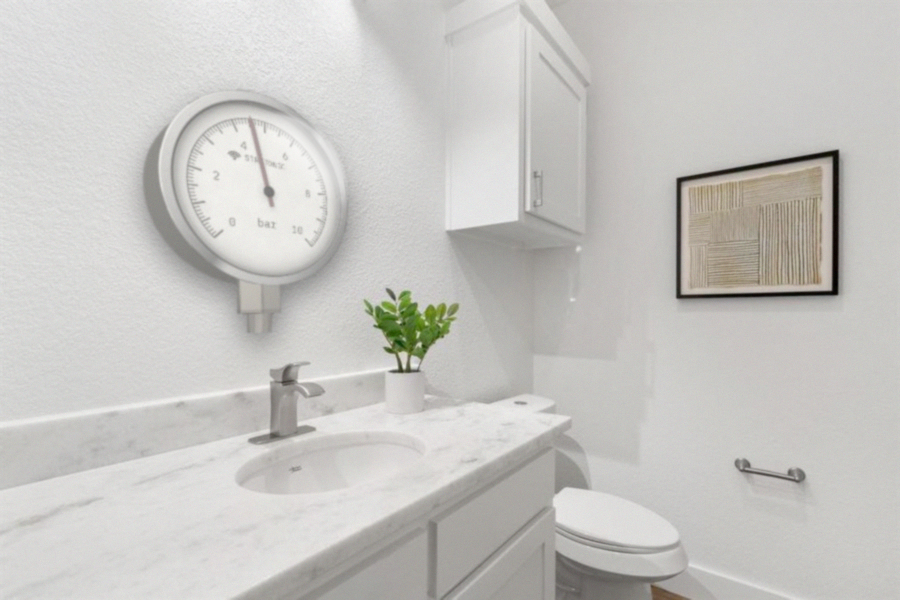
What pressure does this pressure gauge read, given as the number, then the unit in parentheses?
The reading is 4.5 (bar)
